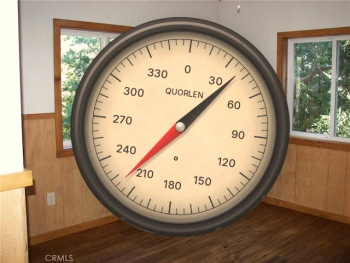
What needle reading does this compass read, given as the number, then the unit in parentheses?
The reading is 220 (°)
